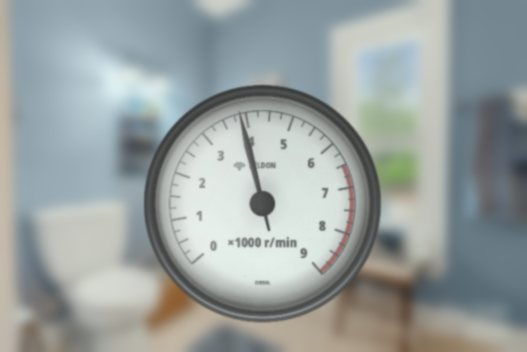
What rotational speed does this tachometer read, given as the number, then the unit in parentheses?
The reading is 3875 (rpm)
